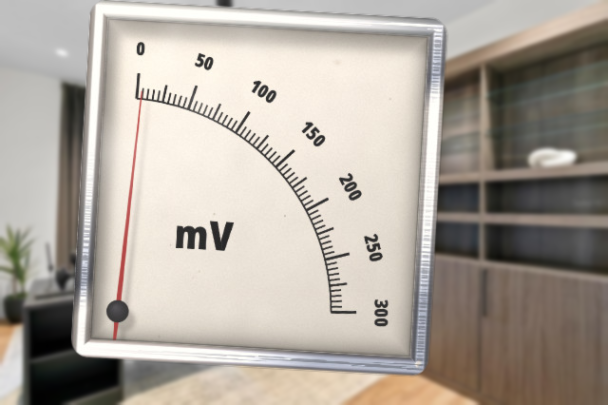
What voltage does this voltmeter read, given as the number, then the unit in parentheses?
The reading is 5 (mV)
